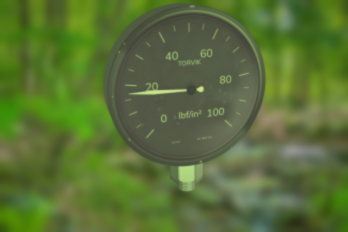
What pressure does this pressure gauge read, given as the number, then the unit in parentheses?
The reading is 17.5 (psi)
